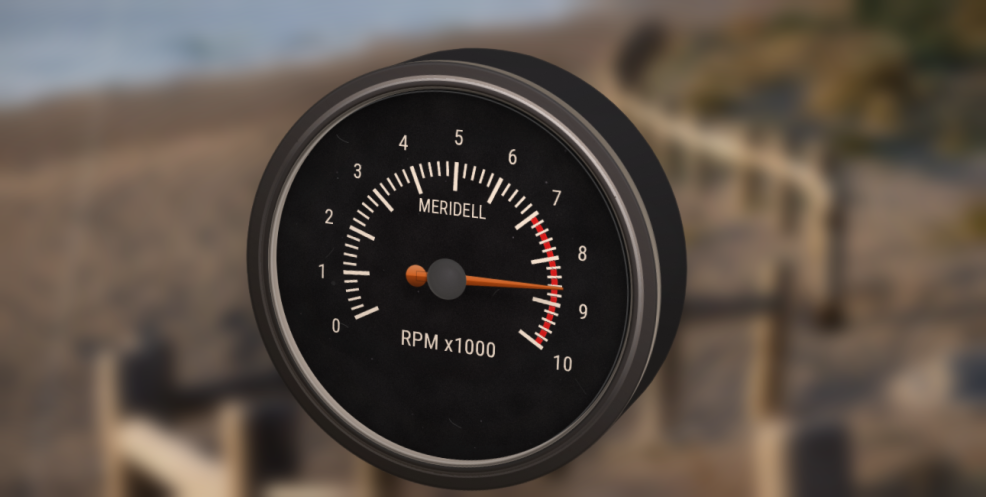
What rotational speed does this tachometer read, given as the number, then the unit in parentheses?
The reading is 8600 (rpm)
